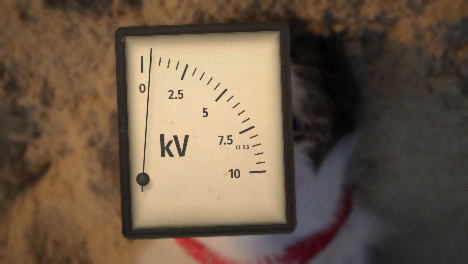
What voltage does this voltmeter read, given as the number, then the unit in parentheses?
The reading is 0.5 (kV)
